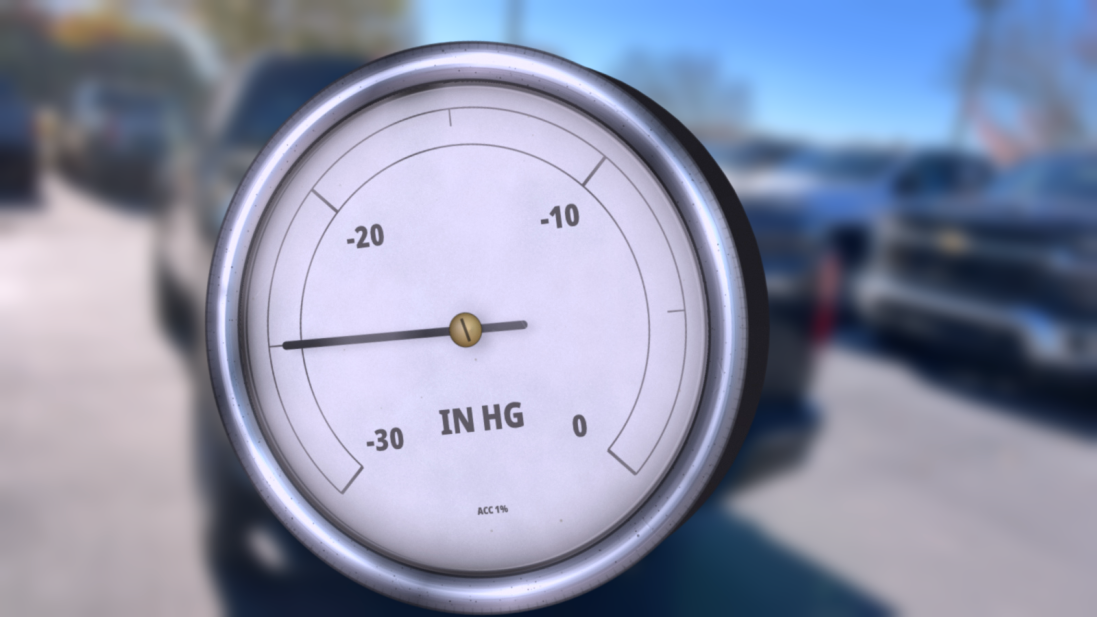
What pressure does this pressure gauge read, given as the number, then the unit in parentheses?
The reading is -25 (inHg)
